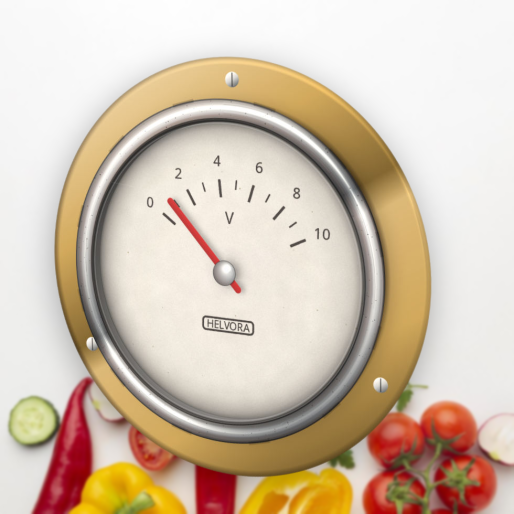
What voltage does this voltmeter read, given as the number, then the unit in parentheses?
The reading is 1 (V)
